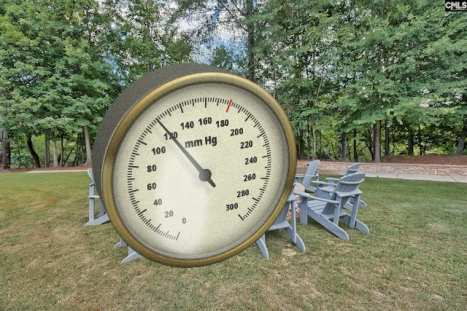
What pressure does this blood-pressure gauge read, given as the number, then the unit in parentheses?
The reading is 120 (mmHg)
